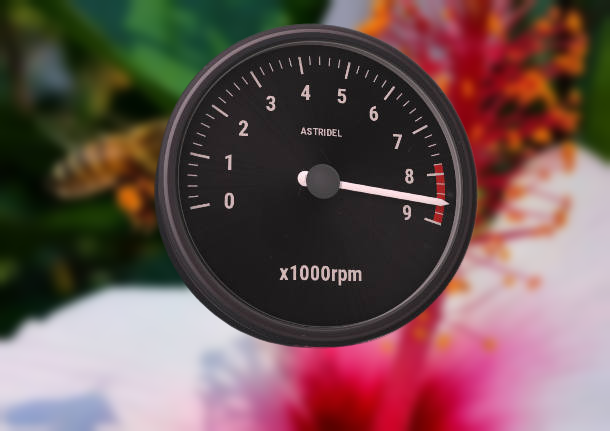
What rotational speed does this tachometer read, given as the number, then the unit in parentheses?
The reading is 8600 (rpm)
